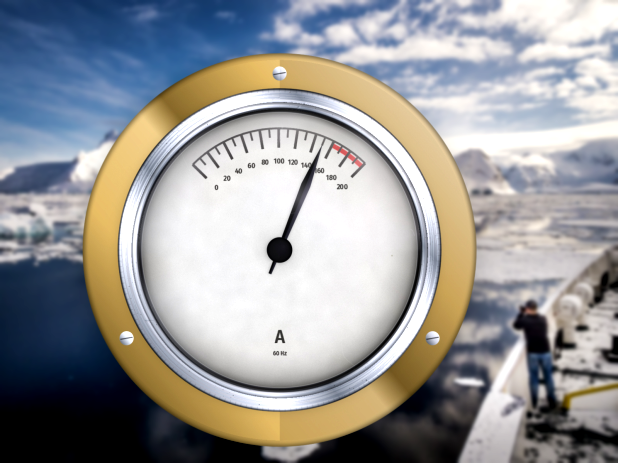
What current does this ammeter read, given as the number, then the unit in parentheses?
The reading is 150 (A)
